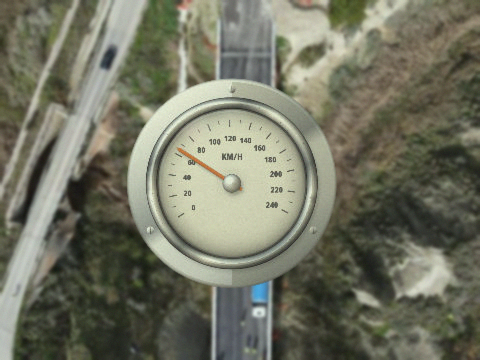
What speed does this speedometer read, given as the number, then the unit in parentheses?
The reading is 65 (km/h)
